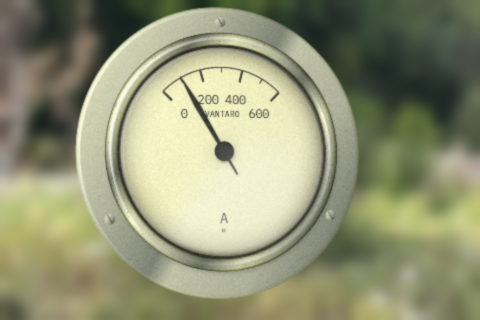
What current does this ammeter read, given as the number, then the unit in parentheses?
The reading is 100 (A)
